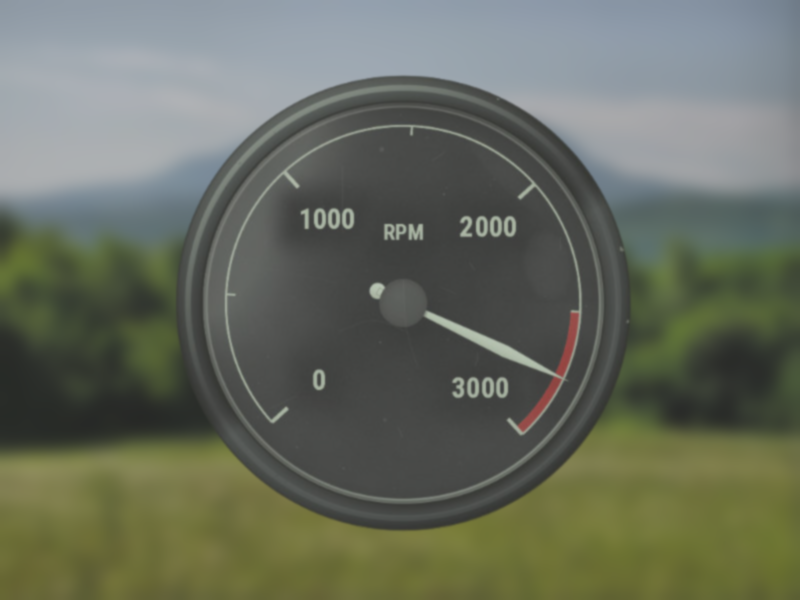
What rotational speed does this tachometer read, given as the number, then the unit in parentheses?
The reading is 2750 (rpm)
